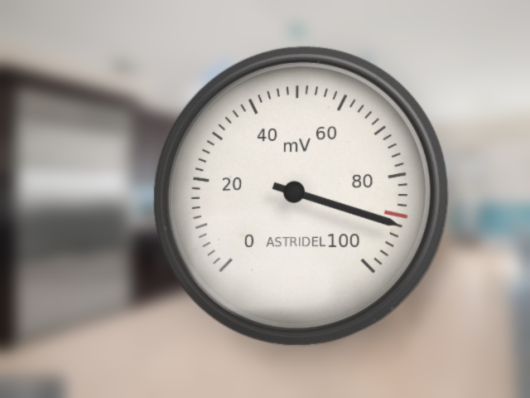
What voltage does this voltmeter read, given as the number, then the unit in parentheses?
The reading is 90 (mV)
